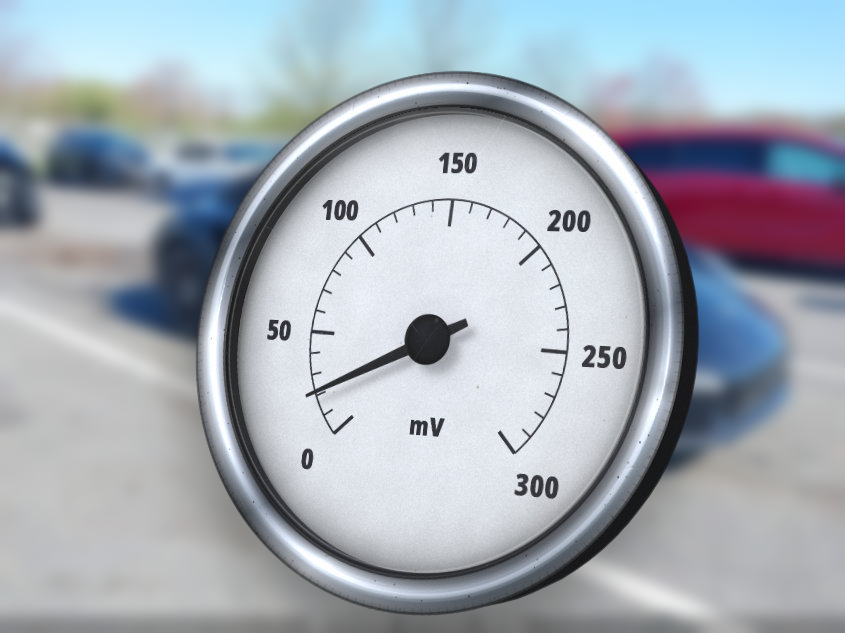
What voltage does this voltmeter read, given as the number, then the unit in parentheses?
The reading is 20 (mV)
